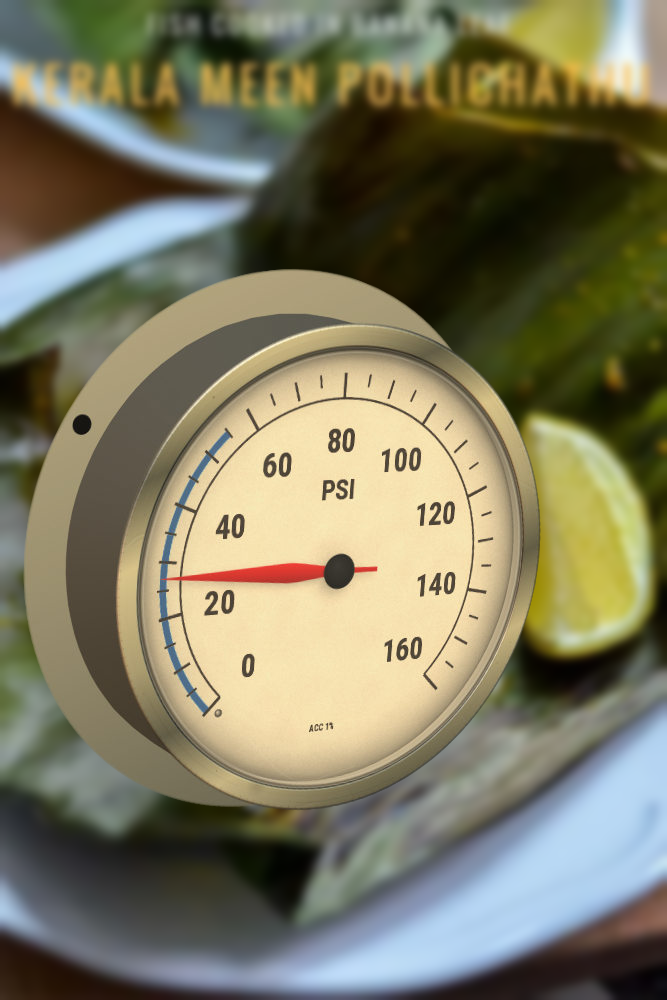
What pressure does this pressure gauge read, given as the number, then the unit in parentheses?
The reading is 27.5 (psi)
